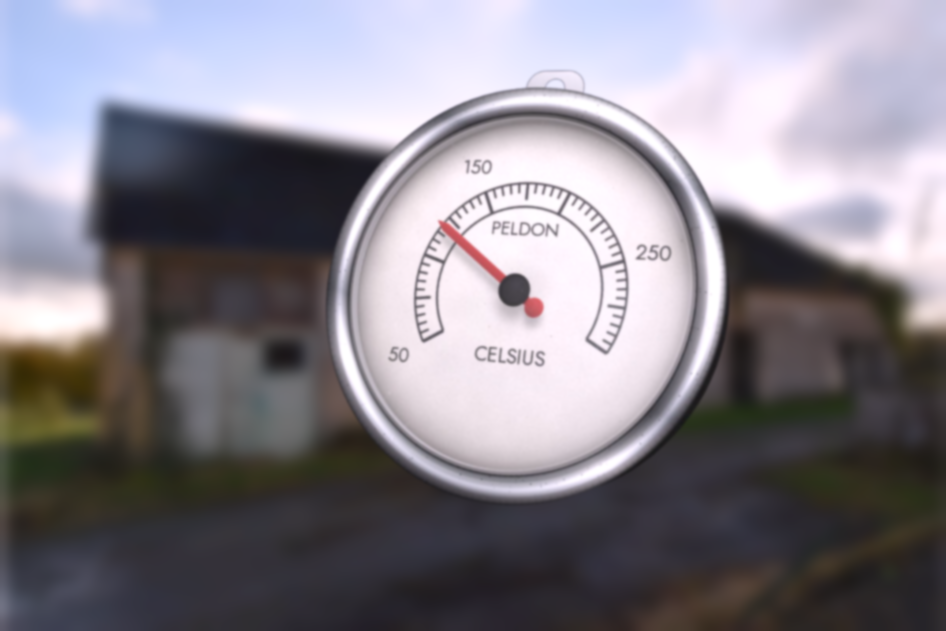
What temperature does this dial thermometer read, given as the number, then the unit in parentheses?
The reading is 120 (°C)
